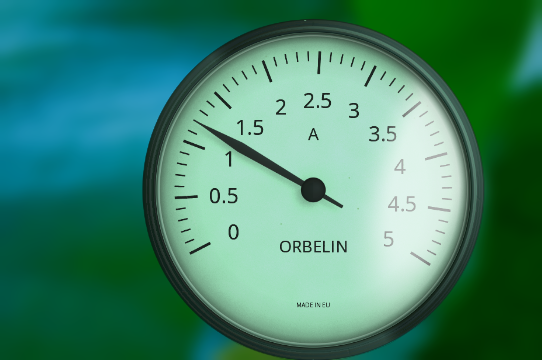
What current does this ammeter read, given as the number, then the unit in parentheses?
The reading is 1.2 (A)
